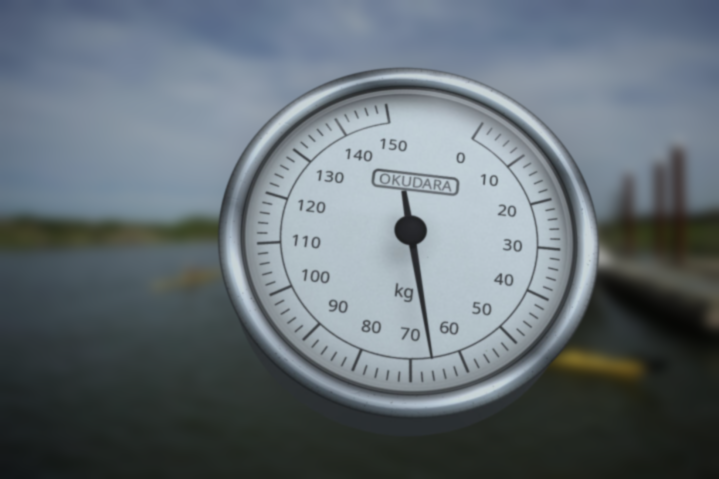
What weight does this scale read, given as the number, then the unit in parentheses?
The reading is 66 (kg)
